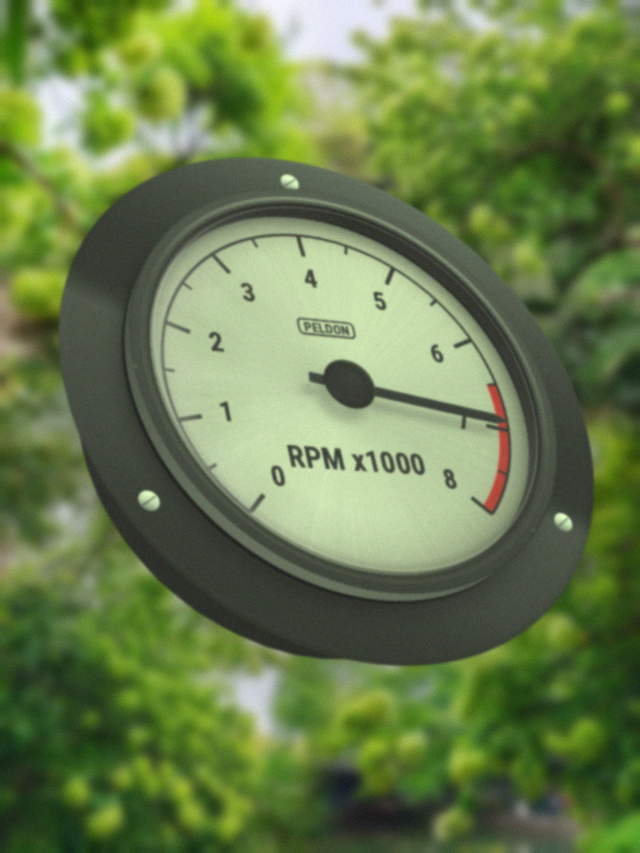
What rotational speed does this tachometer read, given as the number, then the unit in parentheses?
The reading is 7000 (rpm)
